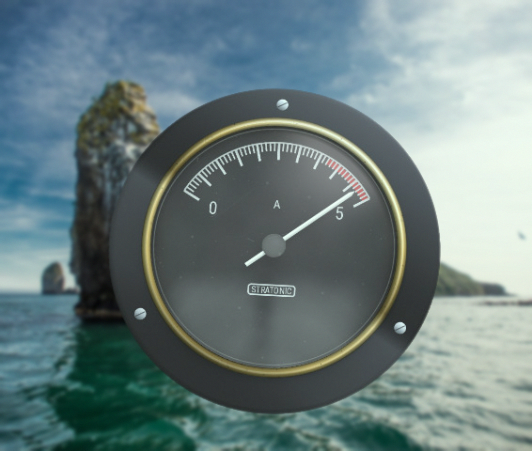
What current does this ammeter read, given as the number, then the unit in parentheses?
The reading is 4.7 (A)
